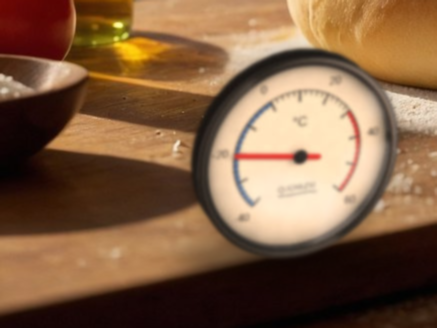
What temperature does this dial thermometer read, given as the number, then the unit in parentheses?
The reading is -20 (°C)
